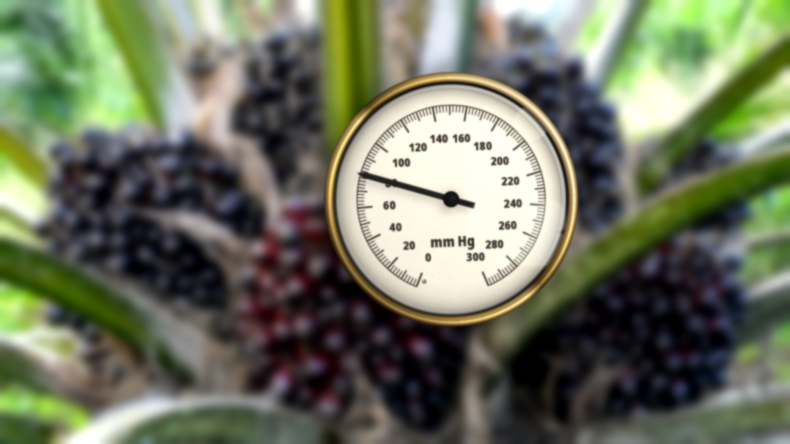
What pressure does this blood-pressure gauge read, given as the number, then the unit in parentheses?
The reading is 80 (mmHg)
